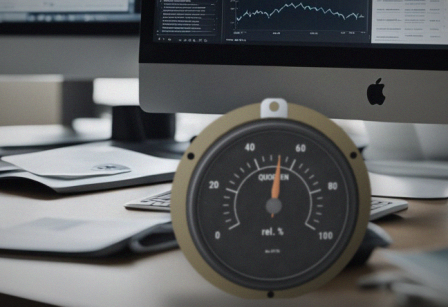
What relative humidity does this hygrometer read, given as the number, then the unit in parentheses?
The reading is 52 (%)
